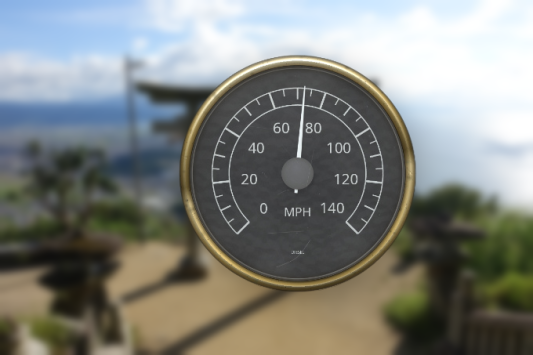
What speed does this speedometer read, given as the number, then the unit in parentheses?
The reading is 72.5 (mph)
